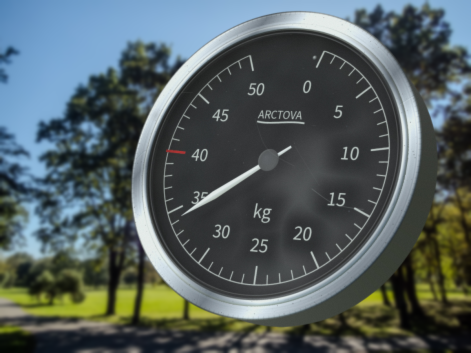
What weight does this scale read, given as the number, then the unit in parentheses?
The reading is 34 (kg)
